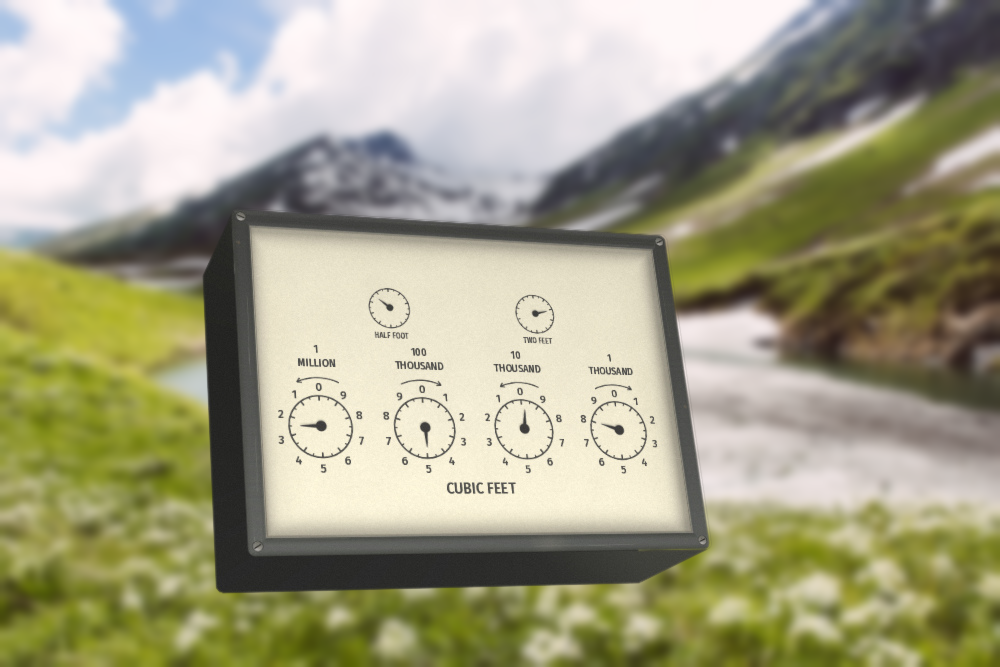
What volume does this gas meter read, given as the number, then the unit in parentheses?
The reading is 249800 (ft³)
